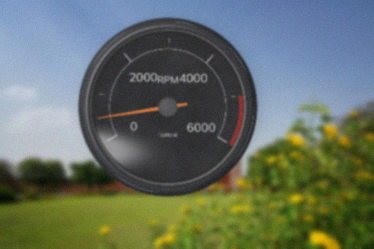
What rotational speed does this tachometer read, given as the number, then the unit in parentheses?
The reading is 500 (rpm)
